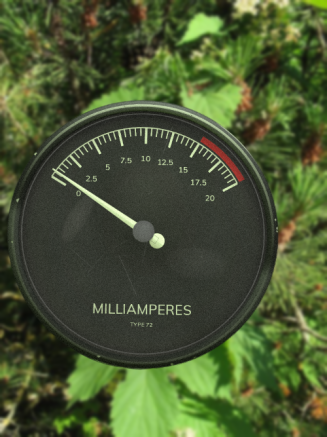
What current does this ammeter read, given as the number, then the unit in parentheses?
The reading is 0.5 (mA)
